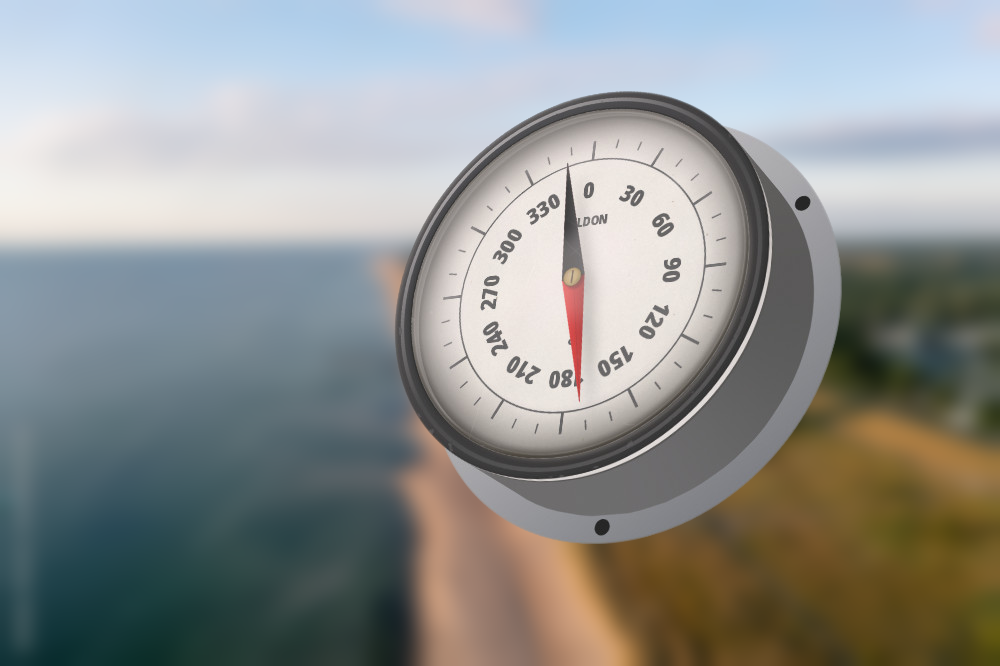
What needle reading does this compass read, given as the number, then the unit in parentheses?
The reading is 170 (°)
